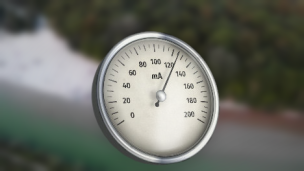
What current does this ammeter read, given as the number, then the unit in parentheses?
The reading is 125 (mA)
